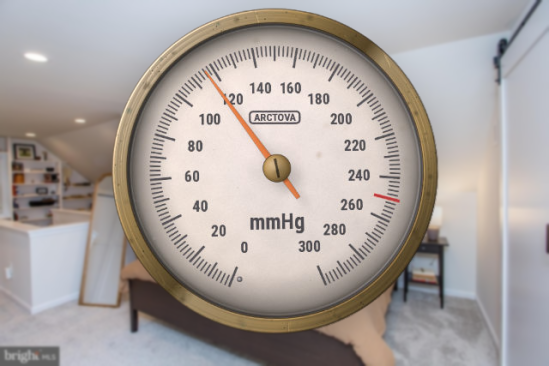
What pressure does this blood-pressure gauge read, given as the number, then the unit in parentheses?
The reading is 116 (mmHg)
